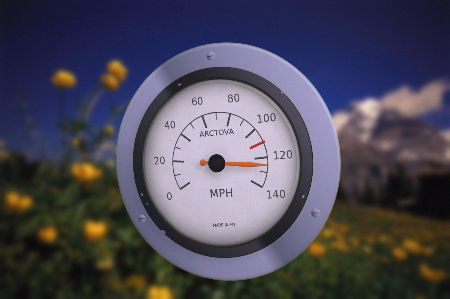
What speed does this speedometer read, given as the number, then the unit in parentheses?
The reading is 125 (mph)
